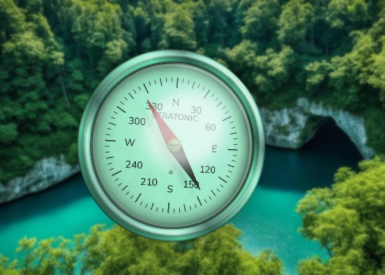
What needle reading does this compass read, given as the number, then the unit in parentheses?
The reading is 325 (°)
